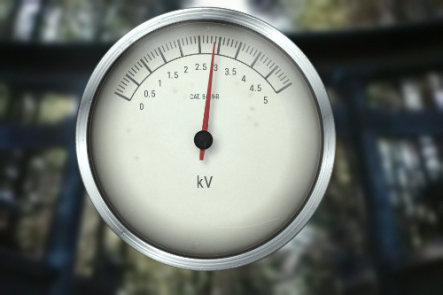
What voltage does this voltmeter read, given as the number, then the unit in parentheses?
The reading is 2.9 (kV)
